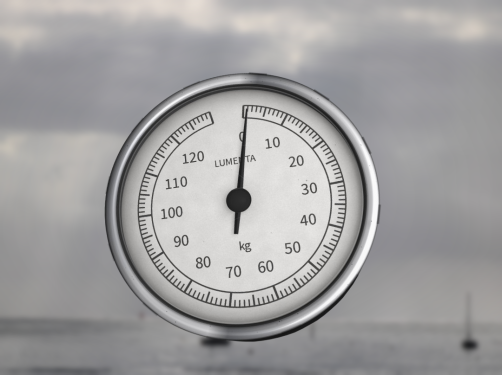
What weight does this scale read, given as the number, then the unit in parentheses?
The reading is 1 (kg)
